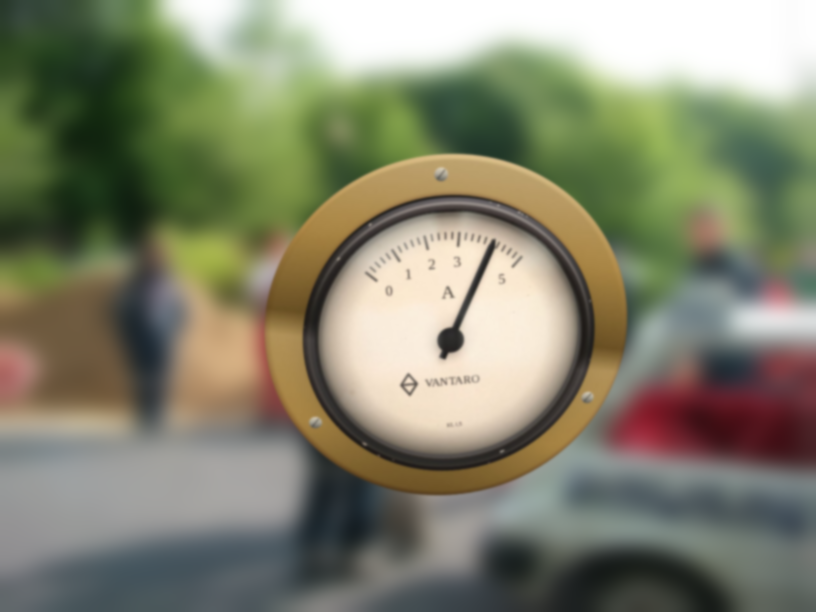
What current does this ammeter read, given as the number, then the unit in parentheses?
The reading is 4 (A)
